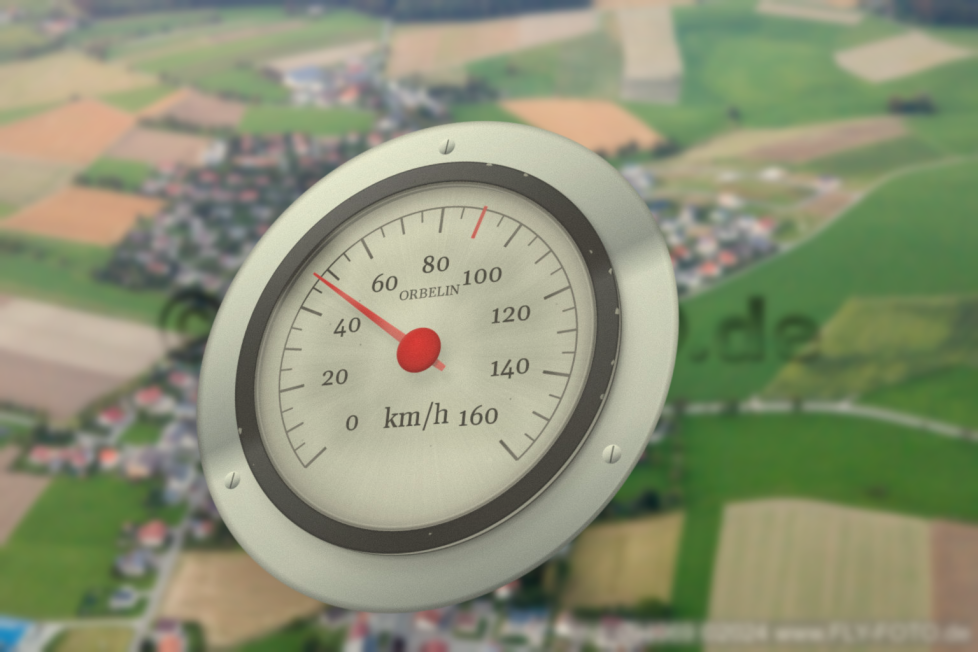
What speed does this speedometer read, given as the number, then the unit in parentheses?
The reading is 47.5 (km/h)
